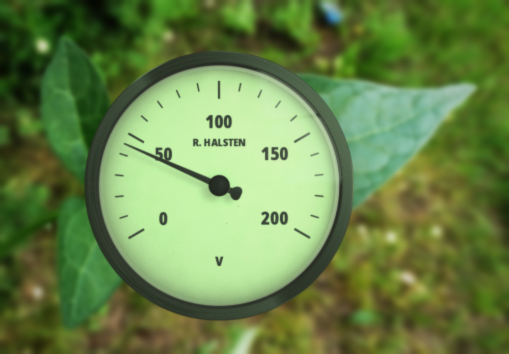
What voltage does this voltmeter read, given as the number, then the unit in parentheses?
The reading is 45 (V)
